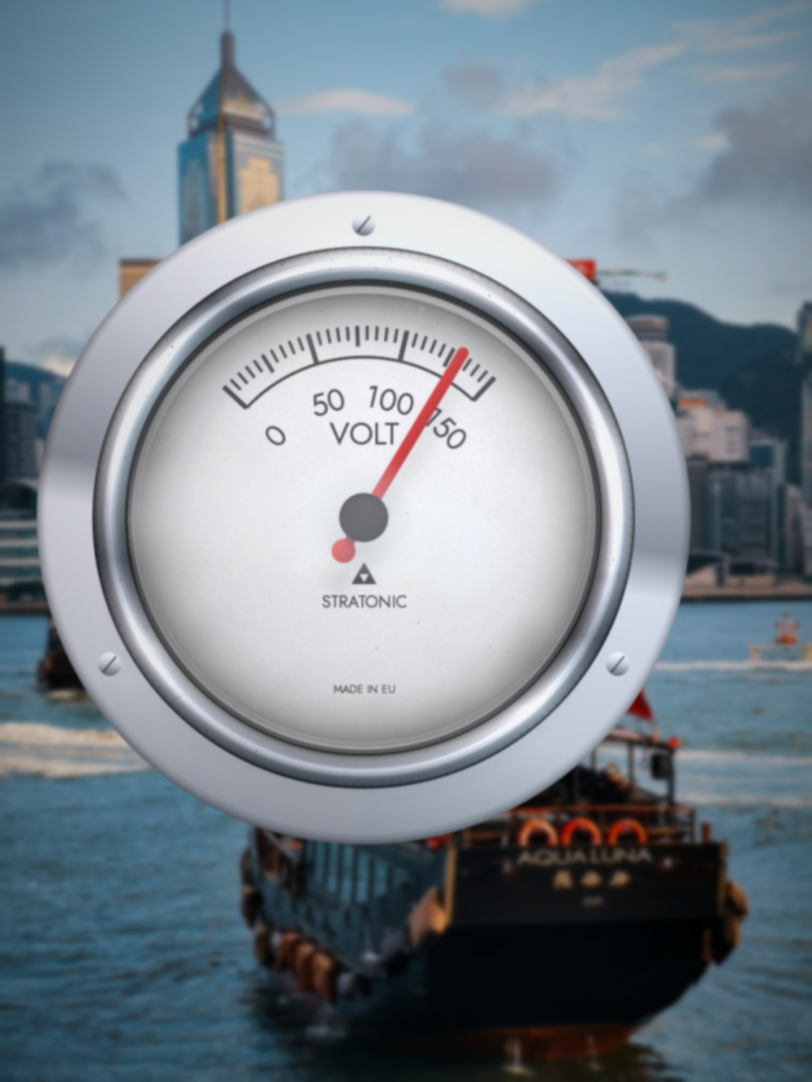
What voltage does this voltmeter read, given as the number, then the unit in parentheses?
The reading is 130 (V)
